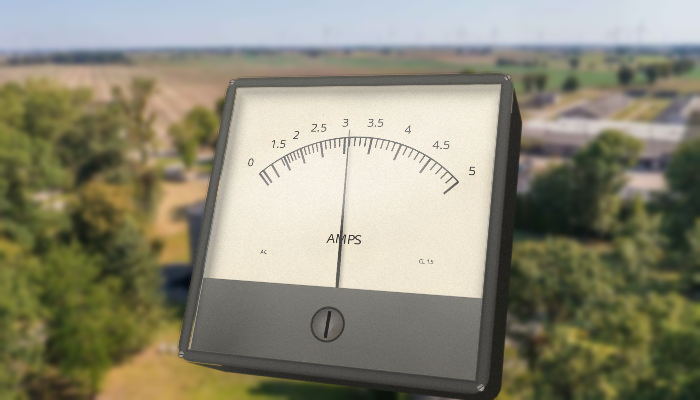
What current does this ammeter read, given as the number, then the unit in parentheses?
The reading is 3.1 (A)
